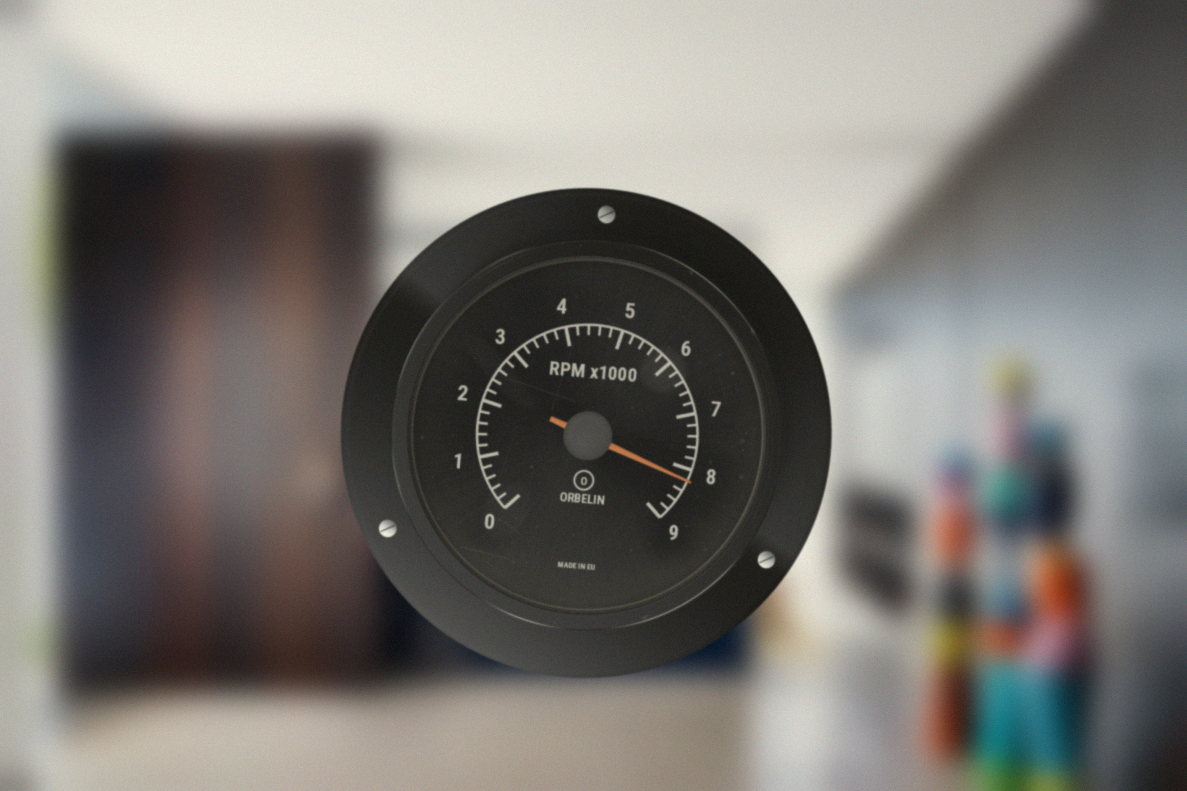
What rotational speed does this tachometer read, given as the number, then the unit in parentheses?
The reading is 8200 (rpm)
